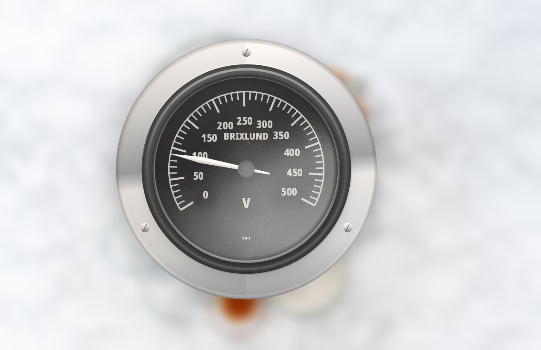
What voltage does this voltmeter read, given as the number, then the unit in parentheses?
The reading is 90 (V)
